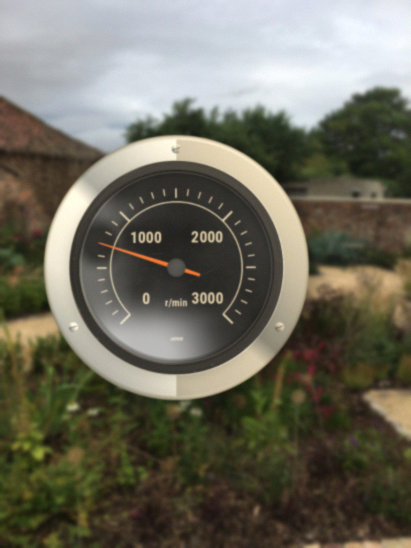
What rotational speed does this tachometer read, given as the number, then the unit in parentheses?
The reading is 700 (rpm)
